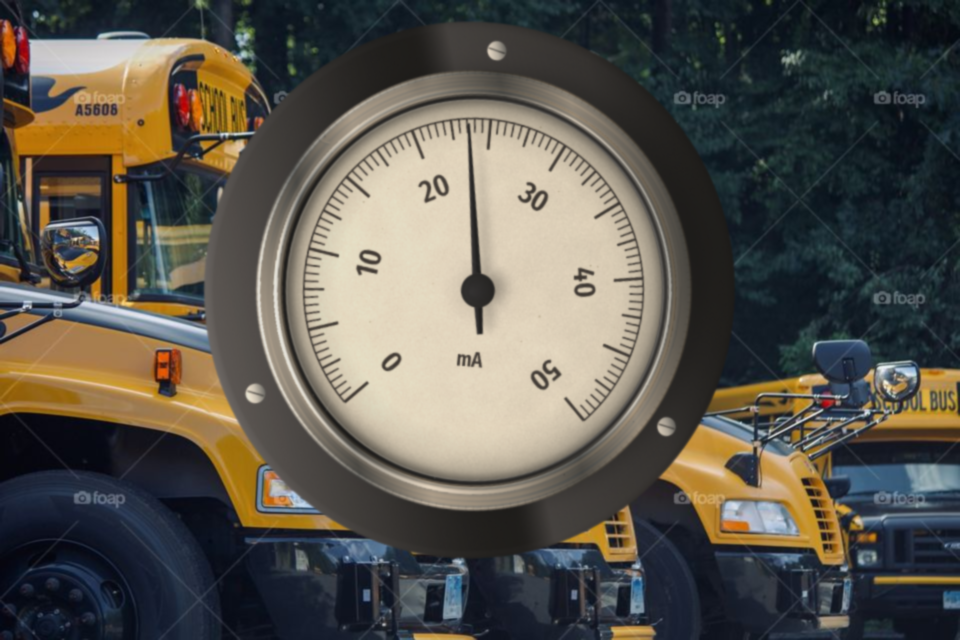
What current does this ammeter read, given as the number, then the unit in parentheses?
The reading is 23.5 (mA)
